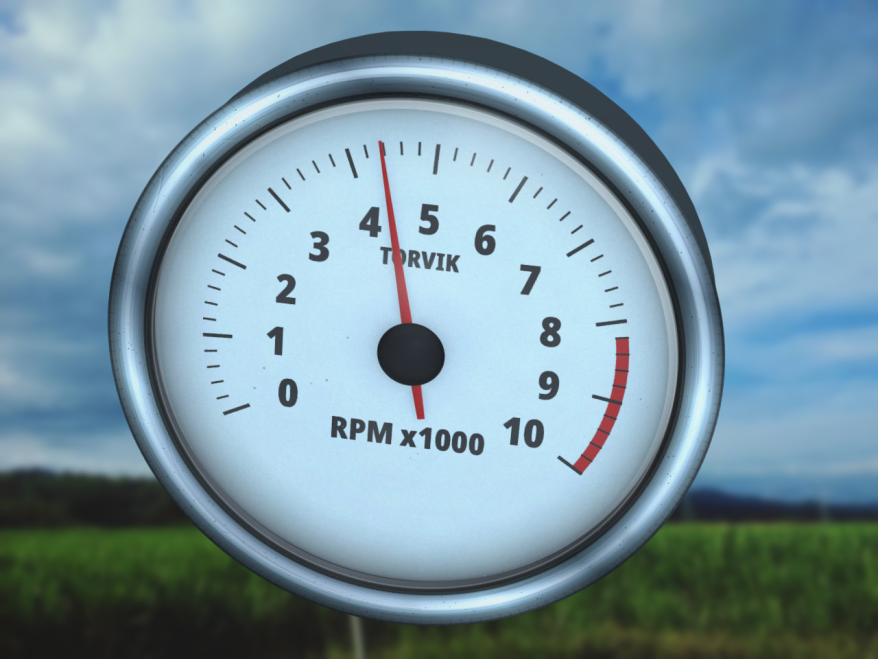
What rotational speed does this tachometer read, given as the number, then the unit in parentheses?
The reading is 4400 (rpm)
